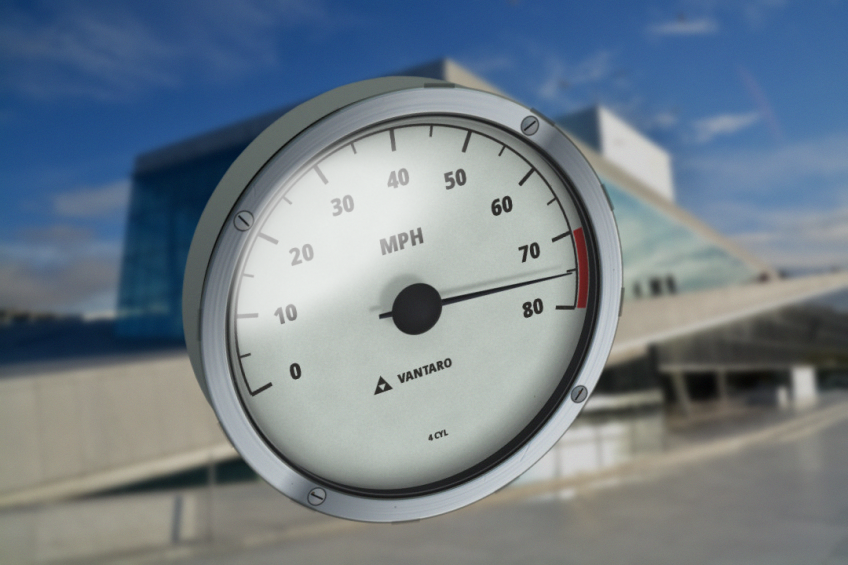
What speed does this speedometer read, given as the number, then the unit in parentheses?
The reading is 75 (mph)
